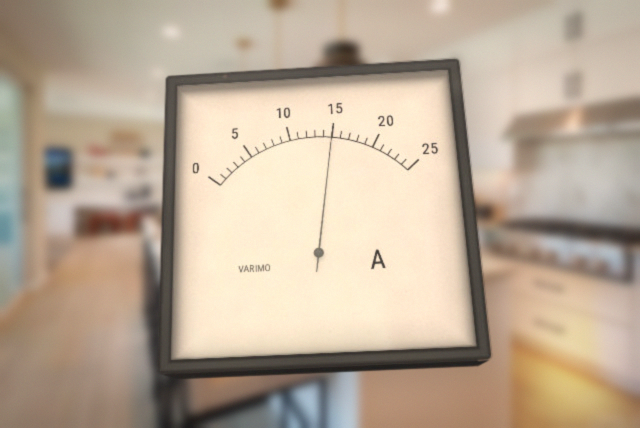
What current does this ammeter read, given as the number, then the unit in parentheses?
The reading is 15 (A)
